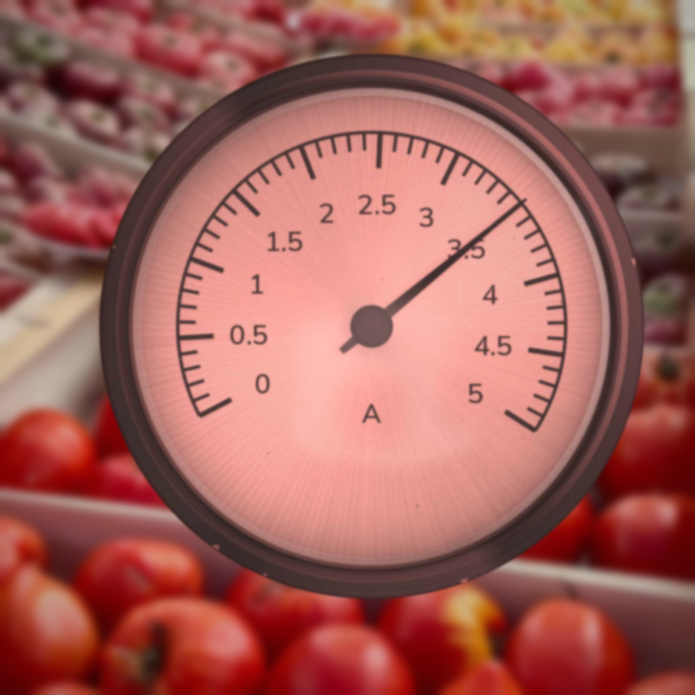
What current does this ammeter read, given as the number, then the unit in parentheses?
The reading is 3.5 (A)
